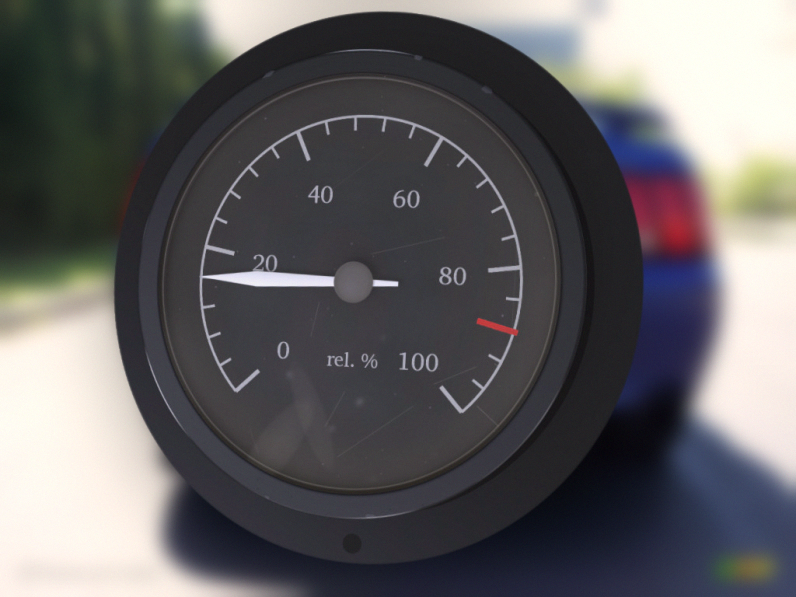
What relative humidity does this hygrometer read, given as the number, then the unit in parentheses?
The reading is 16 (%)
